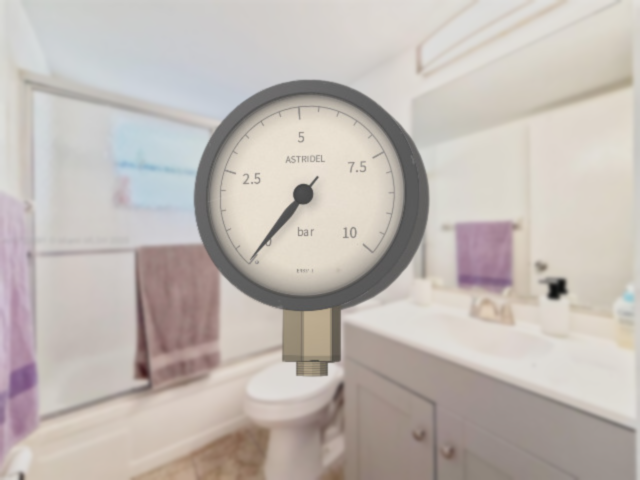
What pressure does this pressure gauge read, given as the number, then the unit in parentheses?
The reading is 0 (bar)
